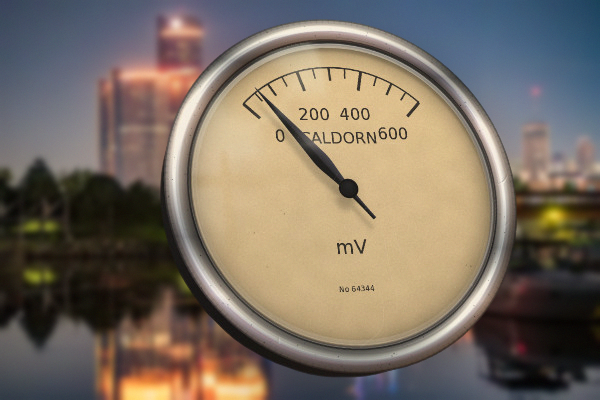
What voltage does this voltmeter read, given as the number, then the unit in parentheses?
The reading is 50 (mV)
